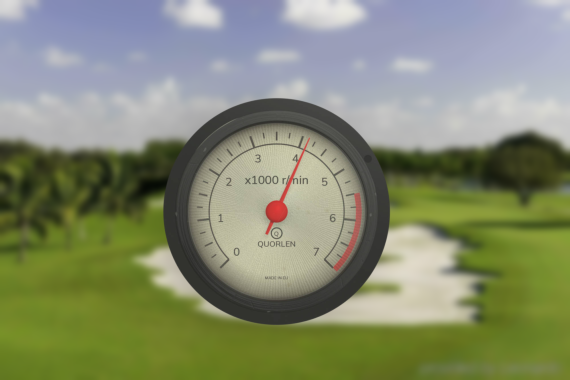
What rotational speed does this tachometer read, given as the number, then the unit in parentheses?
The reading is 4125 (rpm)
